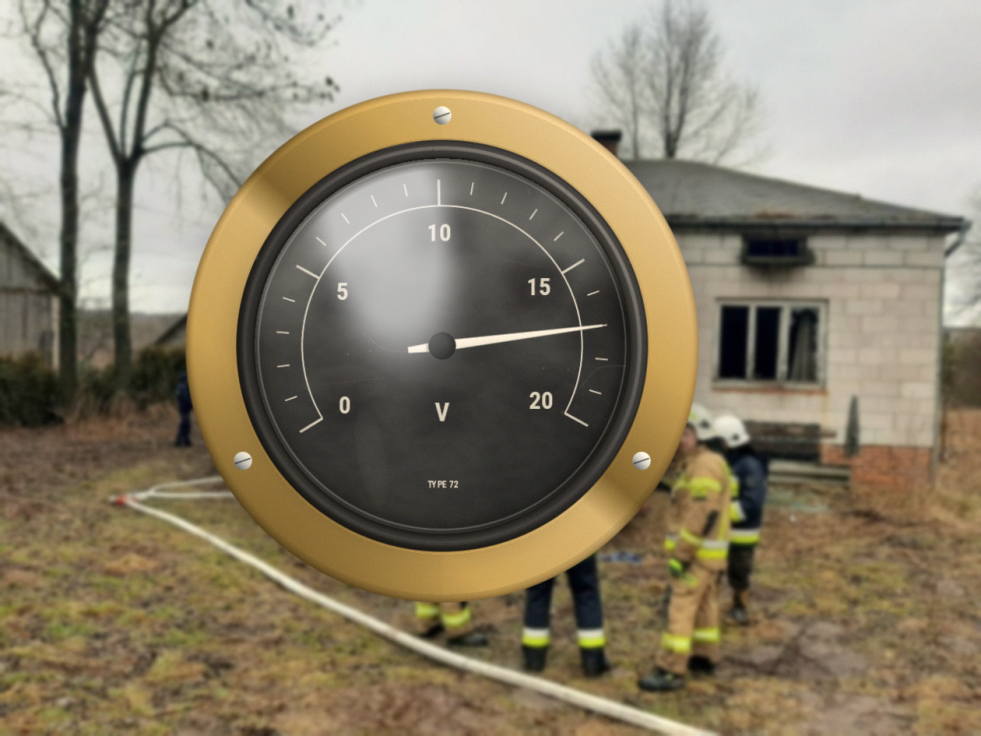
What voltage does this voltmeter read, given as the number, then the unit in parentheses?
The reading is 17 (V)
